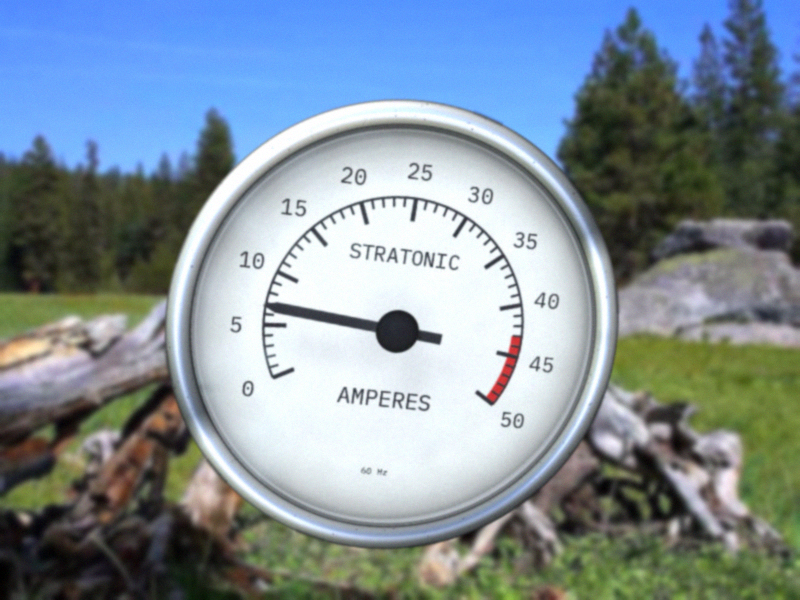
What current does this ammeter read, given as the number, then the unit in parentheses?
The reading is 7 (A)
